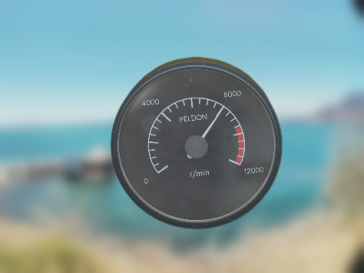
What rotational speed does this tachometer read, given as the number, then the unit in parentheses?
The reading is 8000 (rpm)
